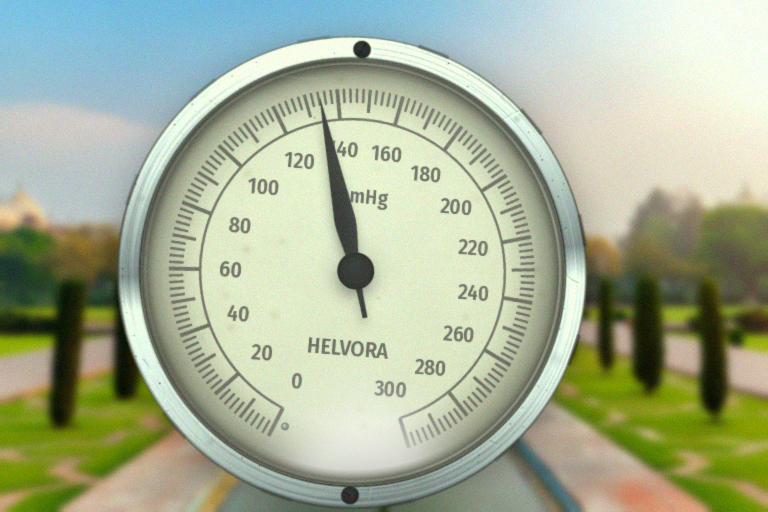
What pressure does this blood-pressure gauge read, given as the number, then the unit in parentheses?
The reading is 134 (mmHg)
